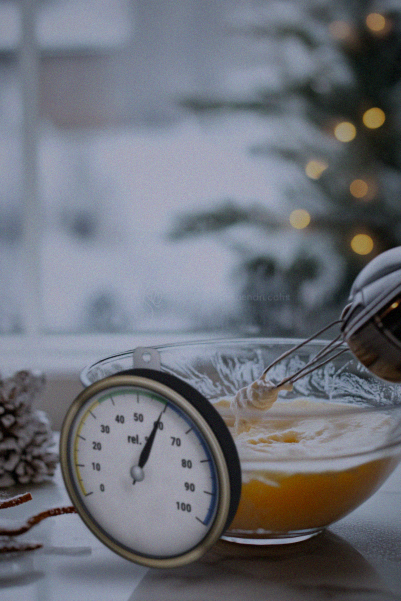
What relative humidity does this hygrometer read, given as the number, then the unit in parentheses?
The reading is 60 (%)
